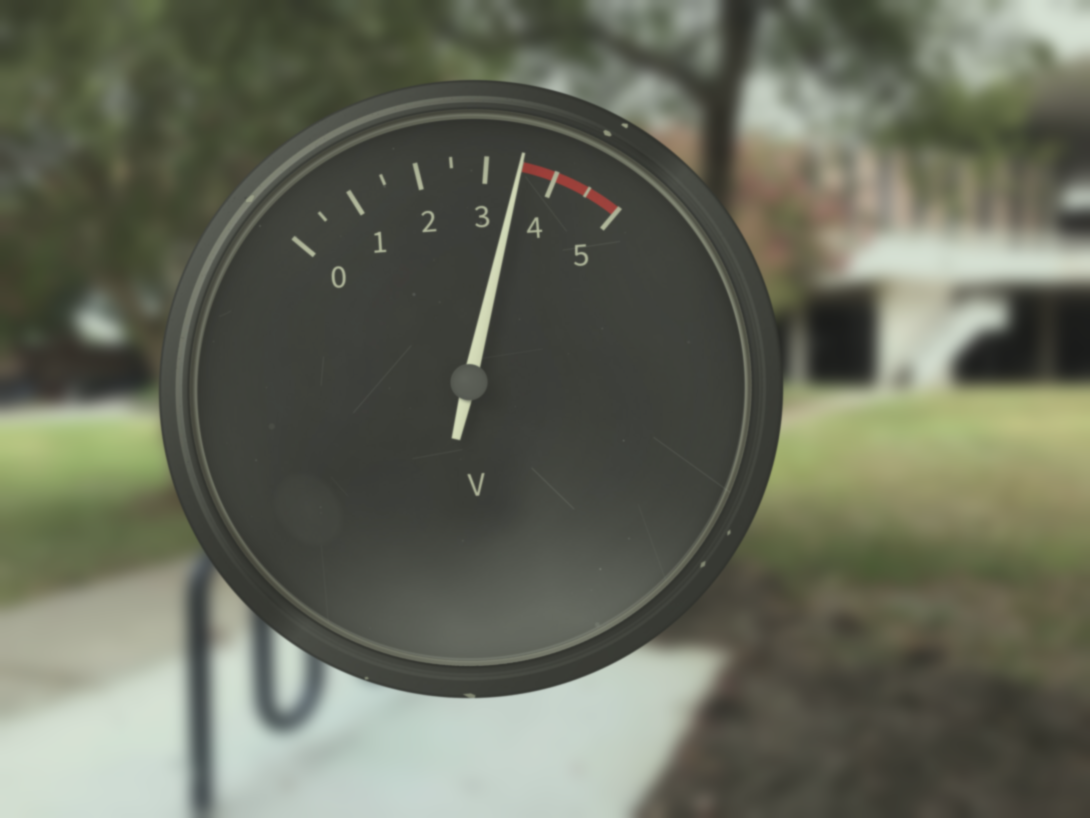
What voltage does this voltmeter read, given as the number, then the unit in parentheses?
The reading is 3.5 (V)
